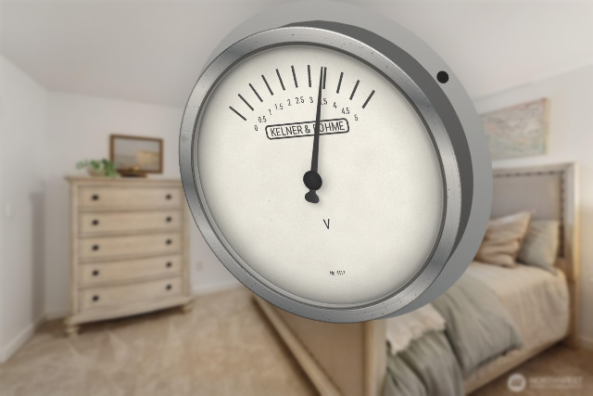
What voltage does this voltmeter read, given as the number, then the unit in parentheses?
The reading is 3.5 (V)
